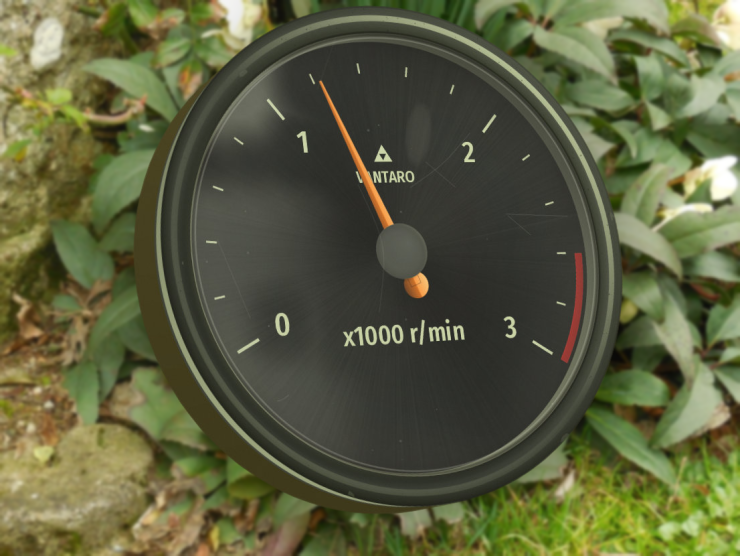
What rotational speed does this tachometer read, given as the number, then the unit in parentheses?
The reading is 1200 (rpm)
